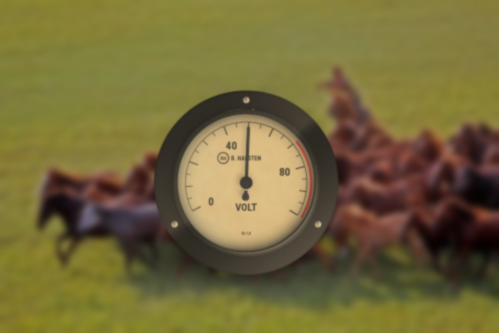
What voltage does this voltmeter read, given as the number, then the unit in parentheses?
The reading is 50 (V)
